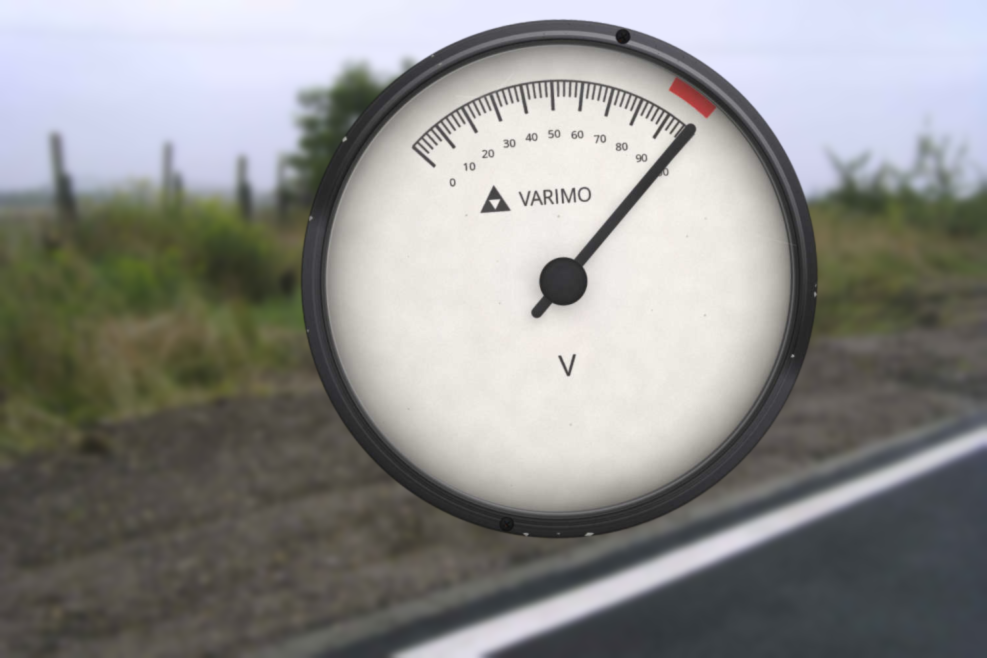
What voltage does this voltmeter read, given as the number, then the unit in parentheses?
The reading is 98 (V)
